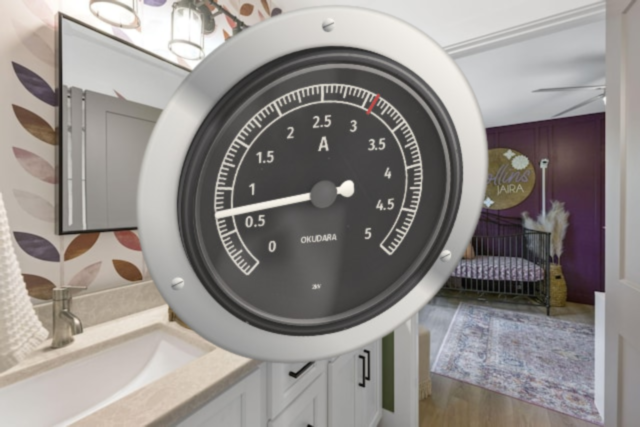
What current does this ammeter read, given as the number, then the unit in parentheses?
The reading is 0.75 (A)
